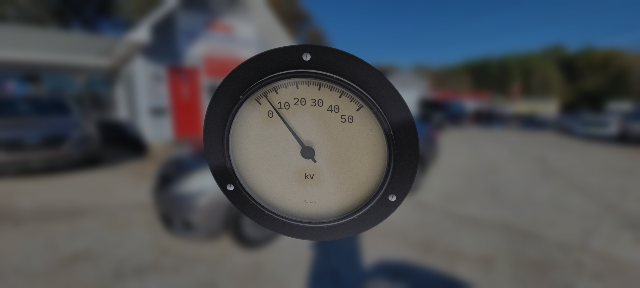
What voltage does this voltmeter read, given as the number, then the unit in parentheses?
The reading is 5 (kV)
